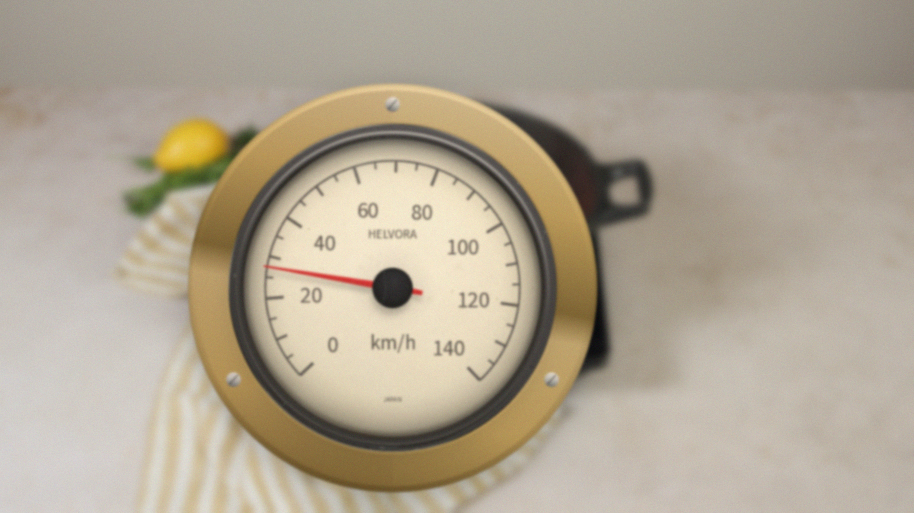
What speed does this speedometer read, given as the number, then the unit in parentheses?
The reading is 27.5 (km/h)
